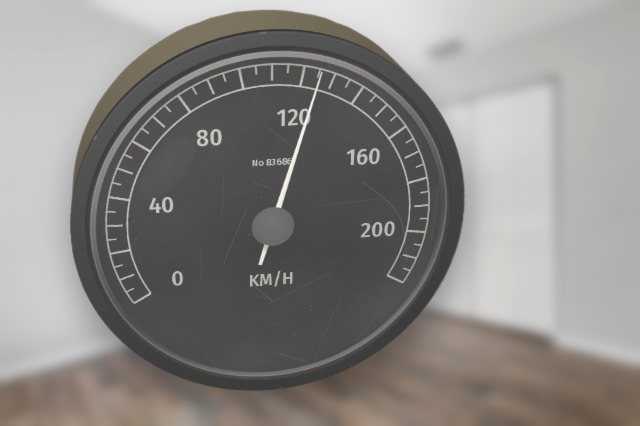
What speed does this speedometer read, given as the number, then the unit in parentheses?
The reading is 125 (km/h)
